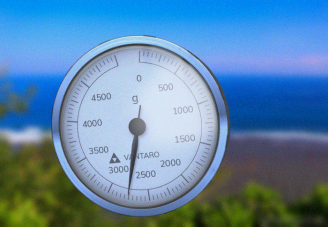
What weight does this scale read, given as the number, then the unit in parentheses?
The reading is 2750 (g)
